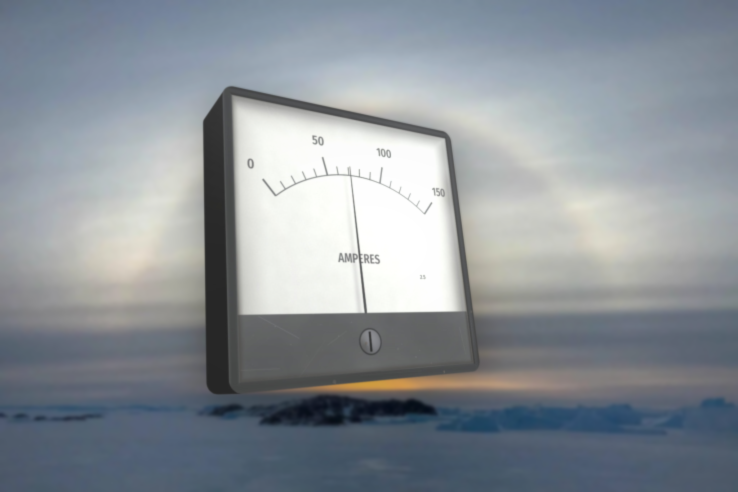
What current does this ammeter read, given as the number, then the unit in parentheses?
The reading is 70 (A)
